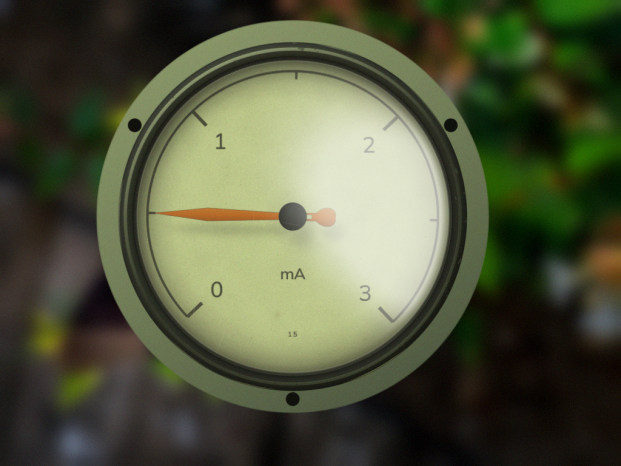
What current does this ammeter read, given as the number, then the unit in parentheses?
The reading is 0.5 (mA)
